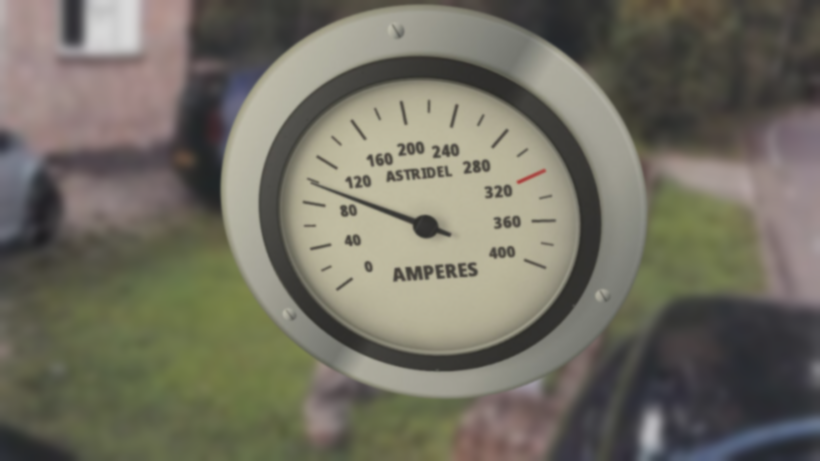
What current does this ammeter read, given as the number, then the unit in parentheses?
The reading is 100 (A)
